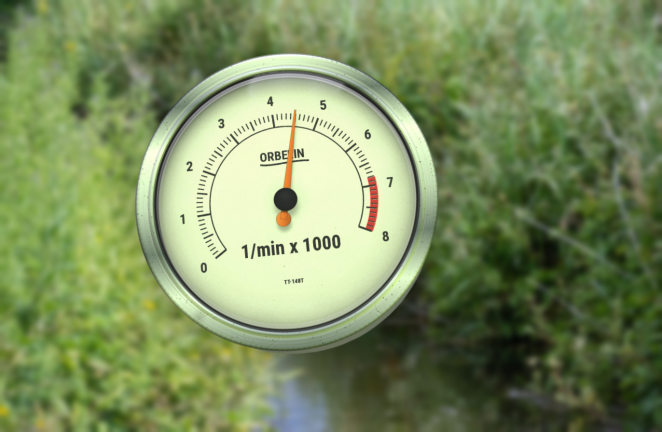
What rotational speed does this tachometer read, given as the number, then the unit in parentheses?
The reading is 4500 (rpm)
